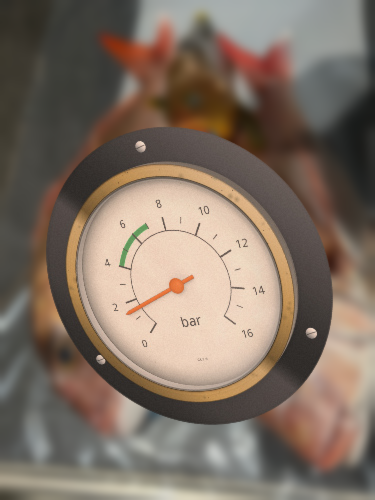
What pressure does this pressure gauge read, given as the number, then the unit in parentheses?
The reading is 1.5 (bar)
